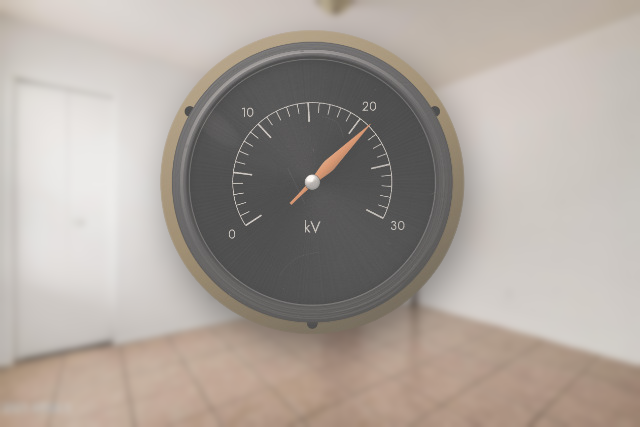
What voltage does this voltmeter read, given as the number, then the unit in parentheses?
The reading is 21 (kV)
